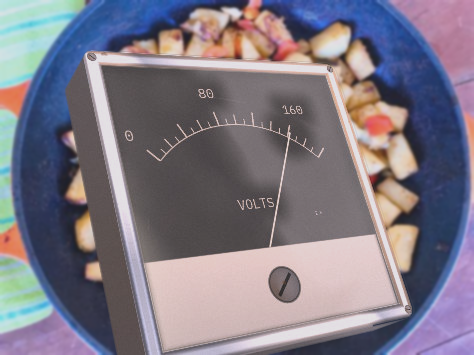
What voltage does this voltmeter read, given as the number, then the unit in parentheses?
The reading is 160 (V)
